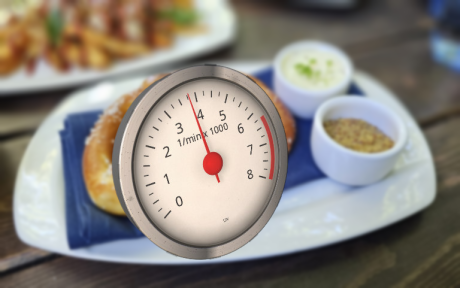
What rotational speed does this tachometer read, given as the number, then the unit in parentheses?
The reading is 3750 (rpm)
